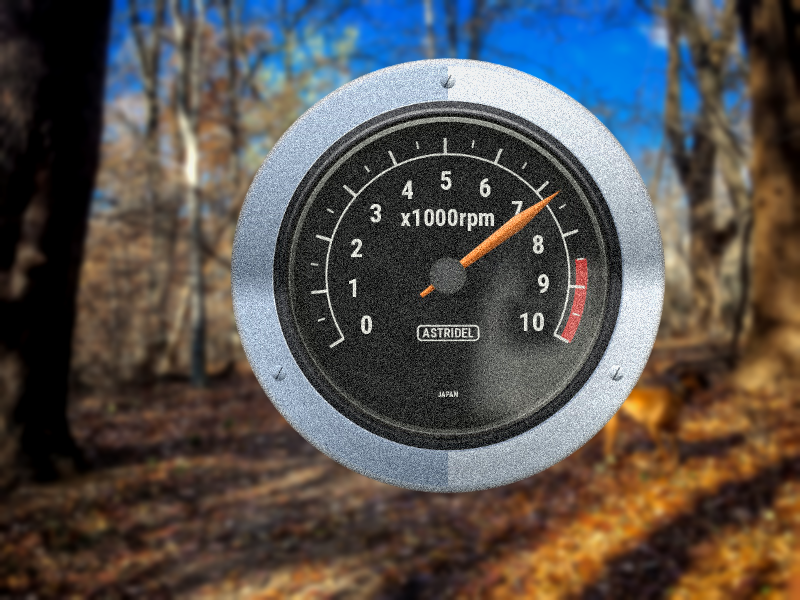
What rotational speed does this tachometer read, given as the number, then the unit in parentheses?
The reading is 7250 (rpm)
